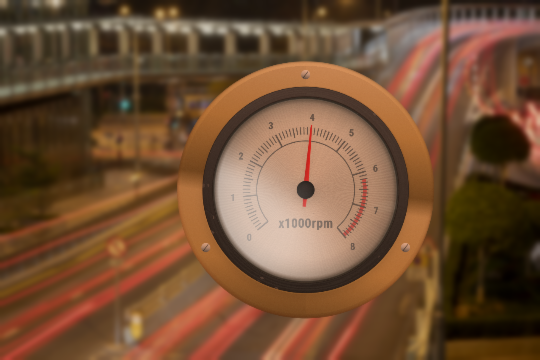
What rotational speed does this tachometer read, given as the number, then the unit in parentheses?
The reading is 4000 (rpm)
